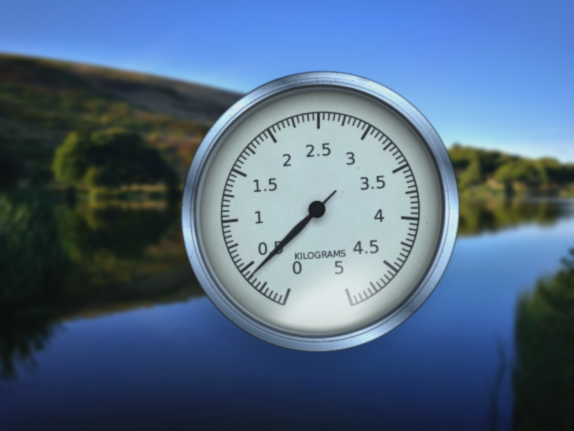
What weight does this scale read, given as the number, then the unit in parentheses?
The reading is 0.4 (kg)
